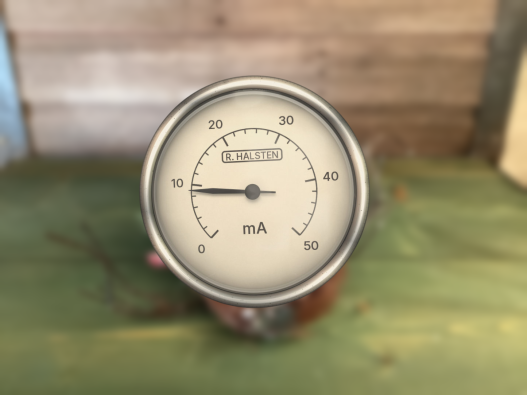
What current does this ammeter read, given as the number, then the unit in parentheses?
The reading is 9 (mA)
